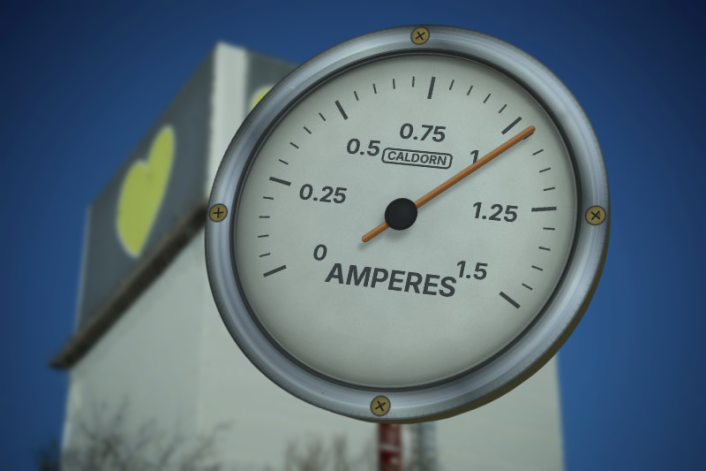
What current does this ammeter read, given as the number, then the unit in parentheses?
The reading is 1.05 (A)
